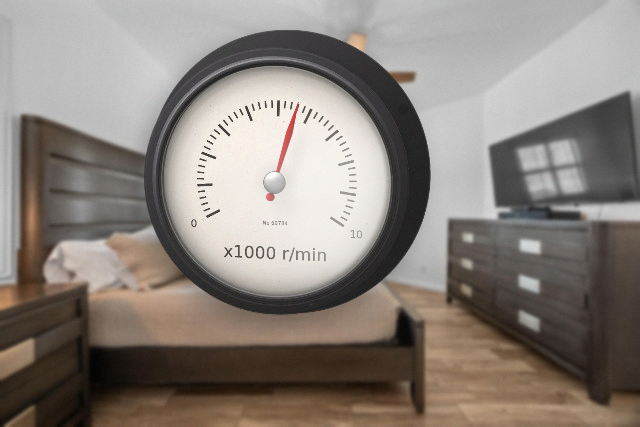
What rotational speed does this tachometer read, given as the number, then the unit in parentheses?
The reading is 5600 (rpm)
